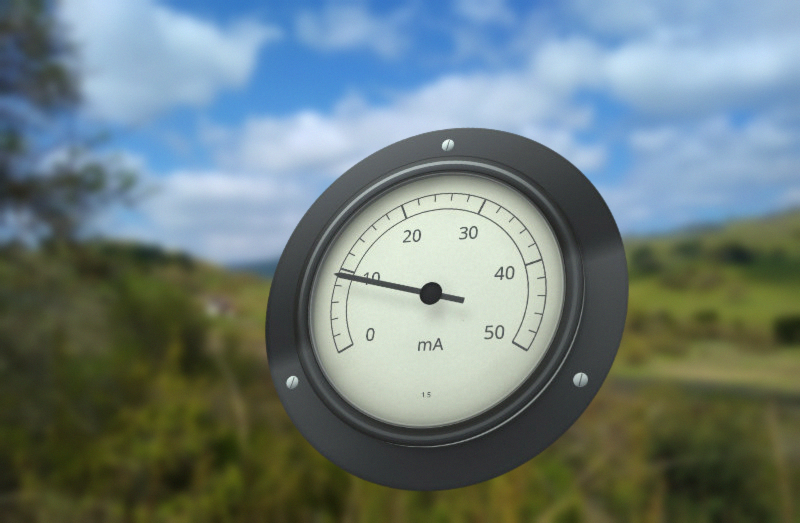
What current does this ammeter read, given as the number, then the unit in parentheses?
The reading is 9 (mA)
